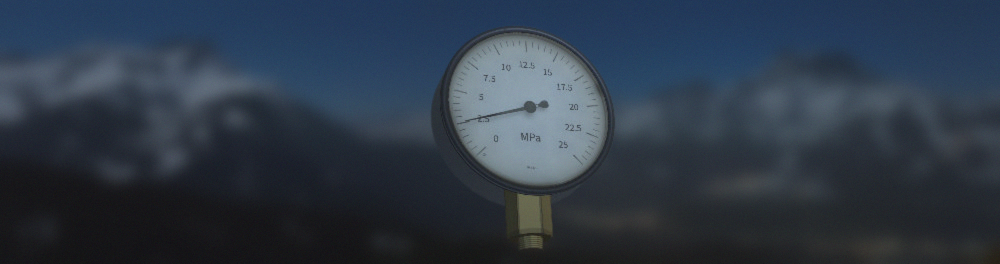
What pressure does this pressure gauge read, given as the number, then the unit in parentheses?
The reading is 2.5 (MPa)
